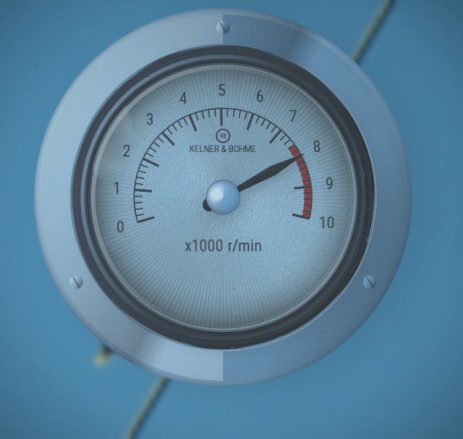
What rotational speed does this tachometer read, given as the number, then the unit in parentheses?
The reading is 8000 (rpm)
